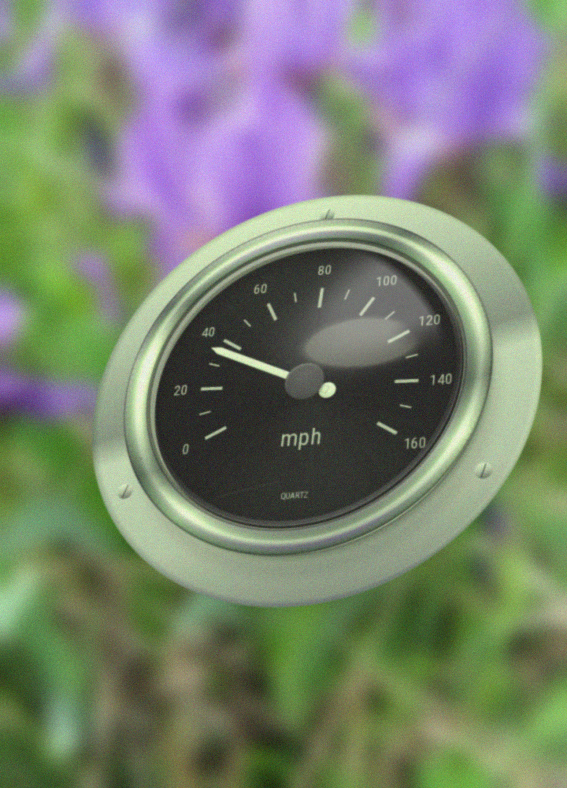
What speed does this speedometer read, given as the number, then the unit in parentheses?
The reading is 35 (mph)
